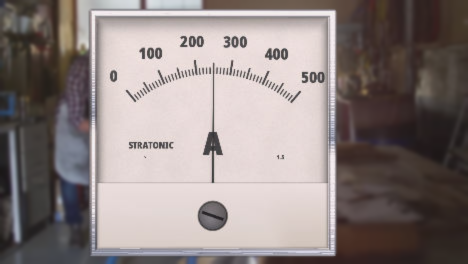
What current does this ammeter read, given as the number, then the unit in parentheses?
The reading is 250 (A)
